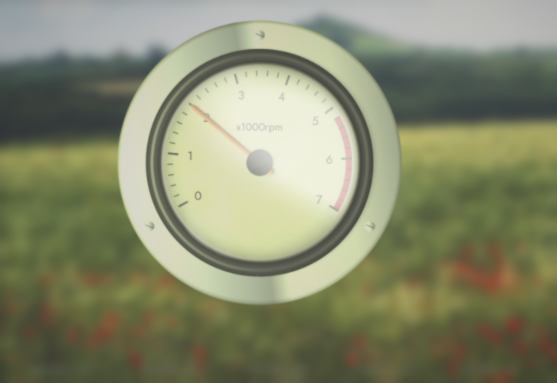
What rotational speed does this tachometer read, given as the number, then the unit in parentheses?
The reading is 2000 (rpm)
